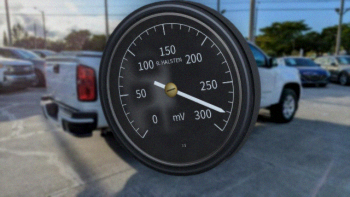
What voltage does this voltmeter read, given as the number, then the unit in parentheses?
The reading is 280 (mV)
